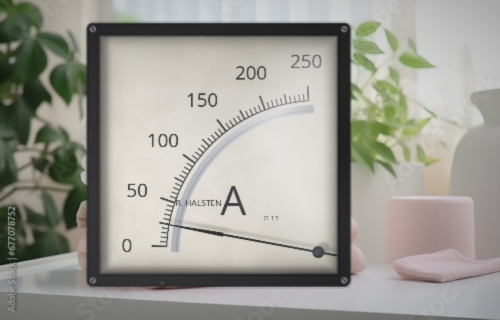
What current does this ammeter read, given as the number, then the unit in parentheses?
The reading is 25 (A)
